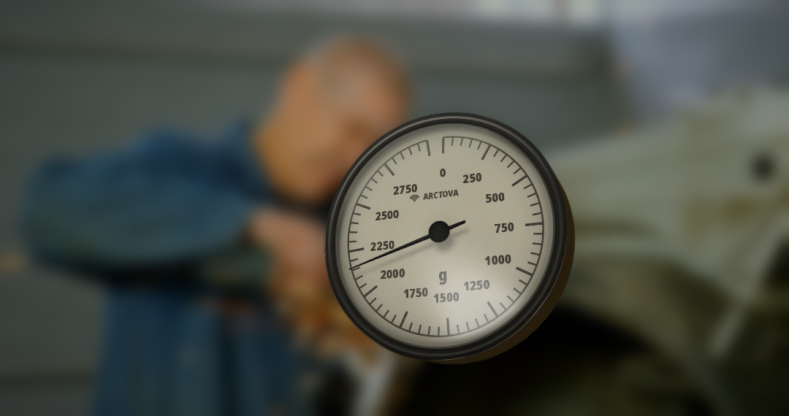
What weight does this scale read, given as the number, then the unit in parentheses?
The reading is 2150 (g)
